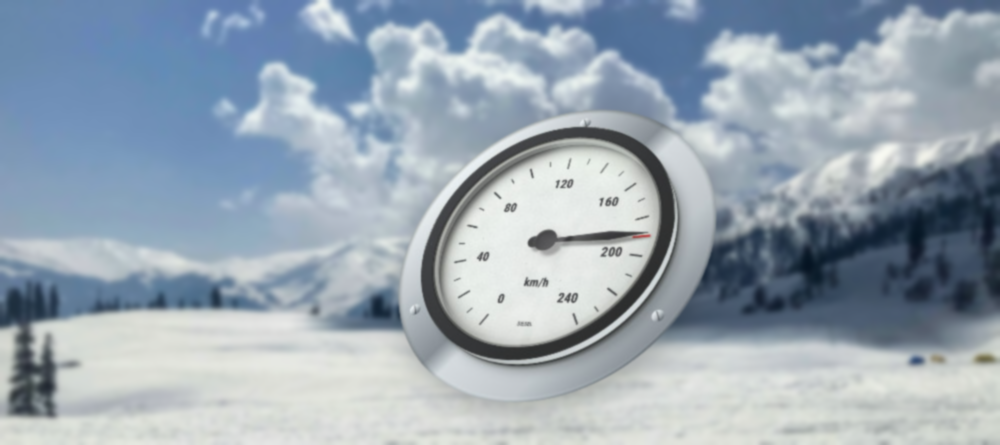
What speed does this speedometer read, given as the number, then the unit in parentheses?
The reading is 190 (km/h)
